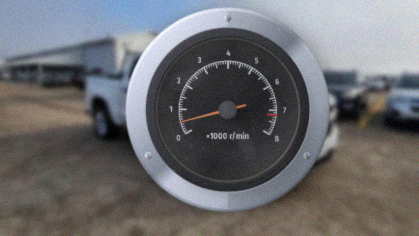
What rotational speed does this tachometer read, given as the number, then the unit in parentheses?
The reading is 500 (rpm)
